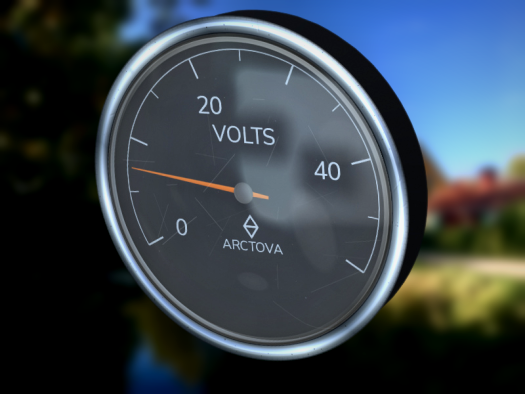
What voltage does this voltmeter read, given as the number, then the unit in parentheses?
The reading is 7.5 (V)
